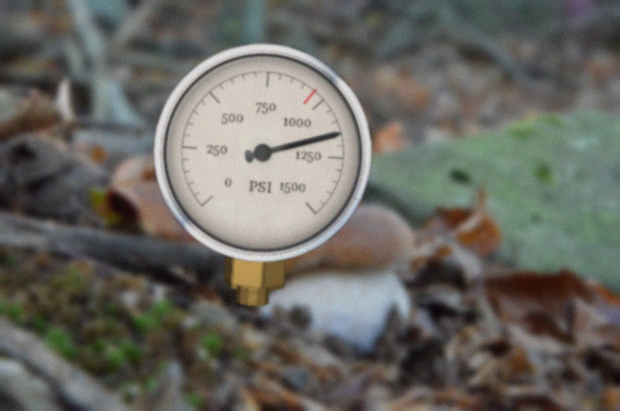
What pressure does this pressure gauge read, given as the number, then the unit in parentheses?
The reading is 1150 (psi)
